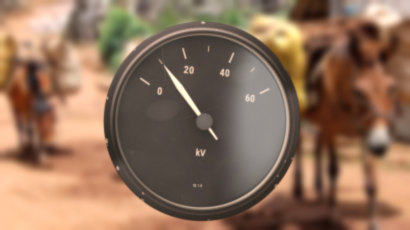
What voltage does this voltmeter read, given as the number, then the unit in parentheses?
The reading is 10 (kV)
